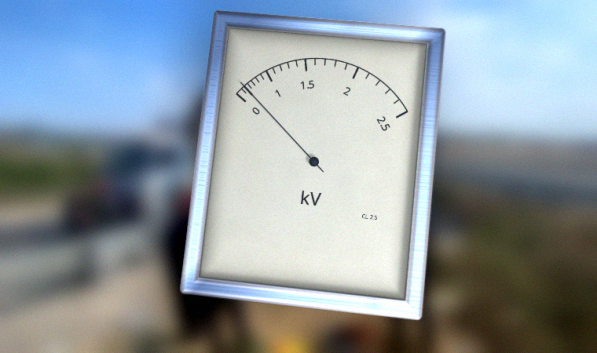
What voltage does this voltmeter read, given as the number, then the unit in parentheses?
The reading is 0.5 (kV)
